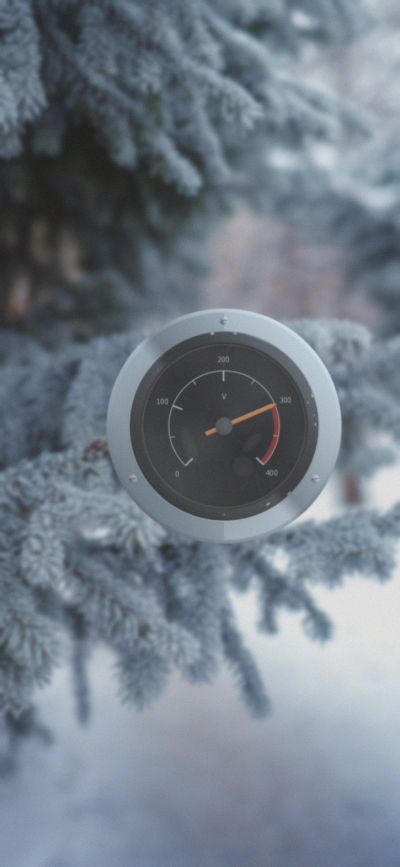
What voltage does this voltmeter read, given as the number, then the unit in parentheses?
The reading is 300 (V)
